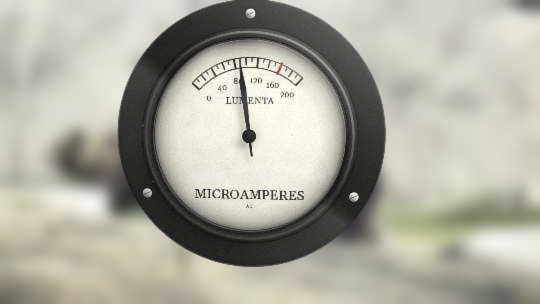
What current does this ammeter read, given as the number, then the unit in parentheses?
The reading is 90 (µA)
